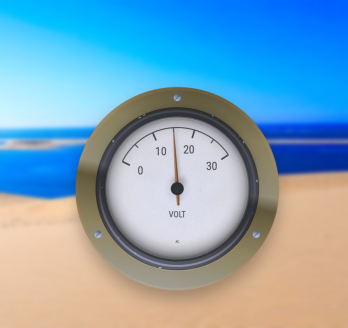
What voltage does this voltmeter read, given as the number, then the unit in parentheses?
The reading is 15 (V)
